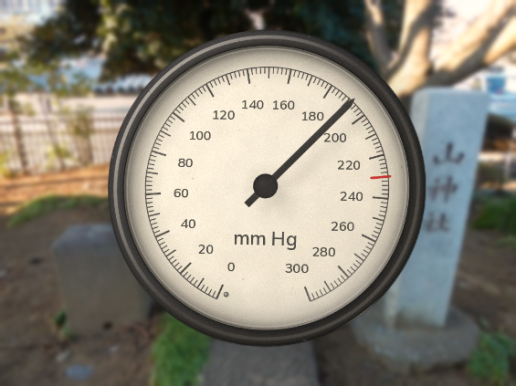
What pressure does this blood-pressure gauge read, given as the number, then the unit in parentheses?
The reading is 192 (mmHg)
